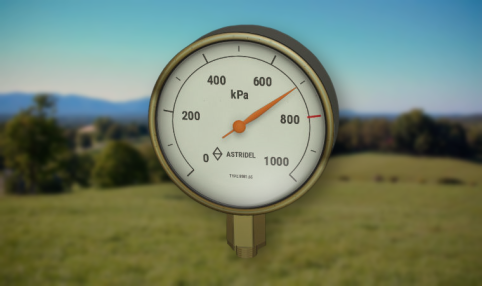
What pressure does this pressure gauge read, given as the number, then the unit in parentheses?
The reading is 700 (kPa)
